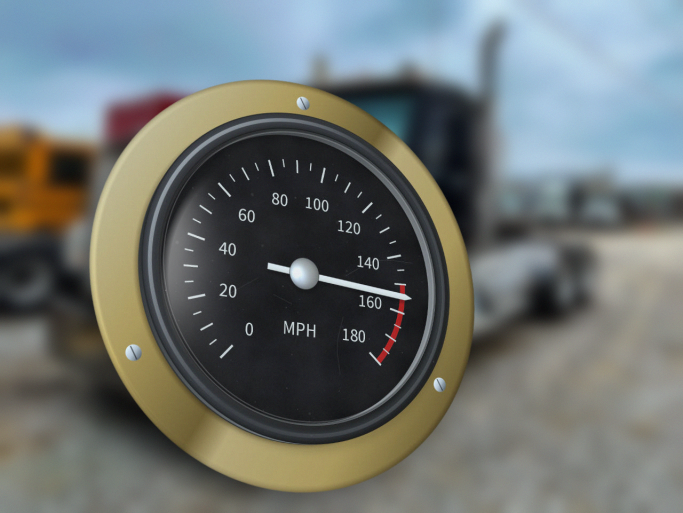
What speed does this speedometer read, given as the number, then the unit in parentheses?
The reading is 155 (mph)
